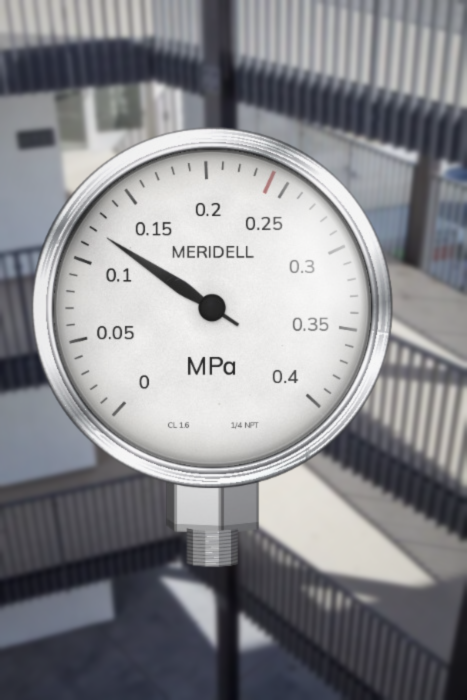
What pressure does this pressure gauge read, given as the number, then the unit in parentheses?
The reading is 0.12 (MPa)
